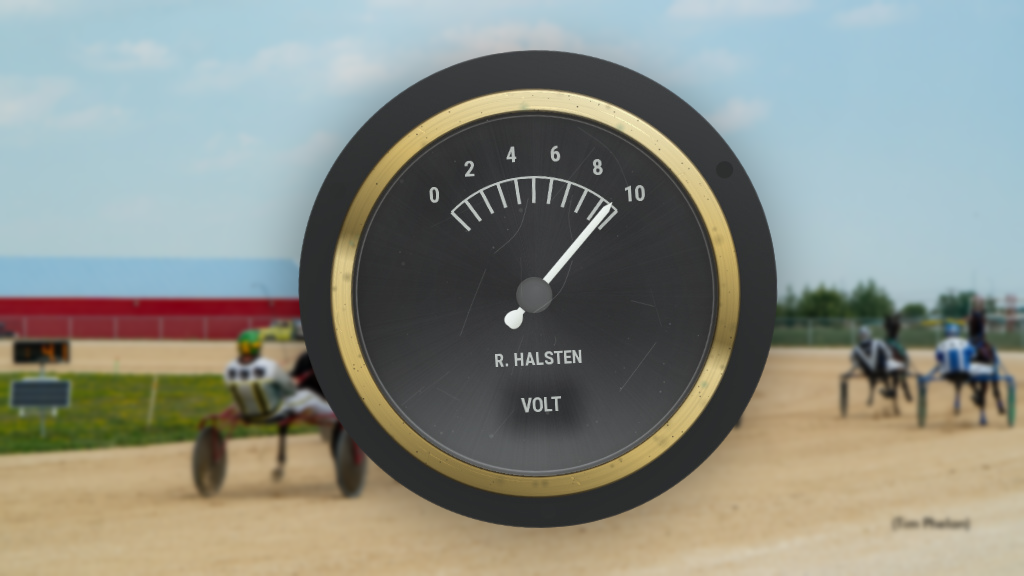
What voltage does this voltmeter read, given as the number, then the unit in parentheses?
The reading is 9.5 (V)
